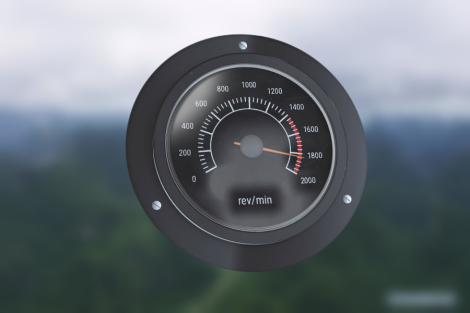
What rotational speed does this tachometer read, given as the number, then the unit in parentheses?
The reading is 1840 (rpm)
